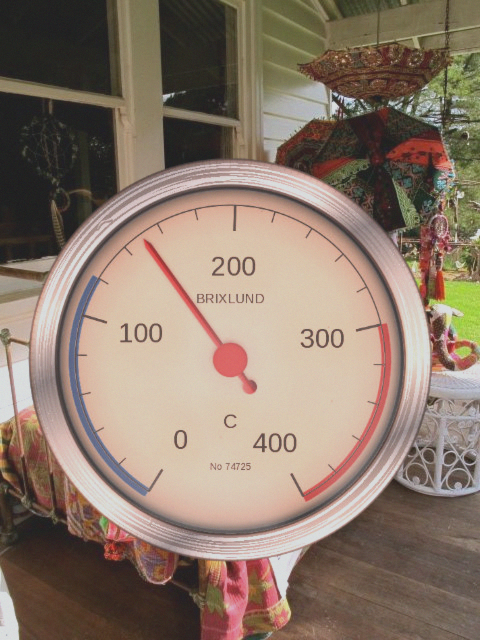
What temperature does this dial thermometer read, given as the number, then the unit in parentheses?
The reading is 150 (°C)
